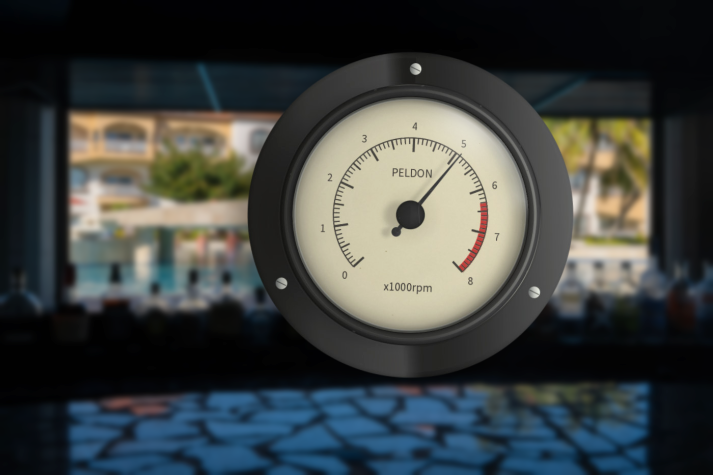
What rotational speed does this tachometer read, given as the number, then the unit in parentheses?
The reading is 5100 (rpm)
